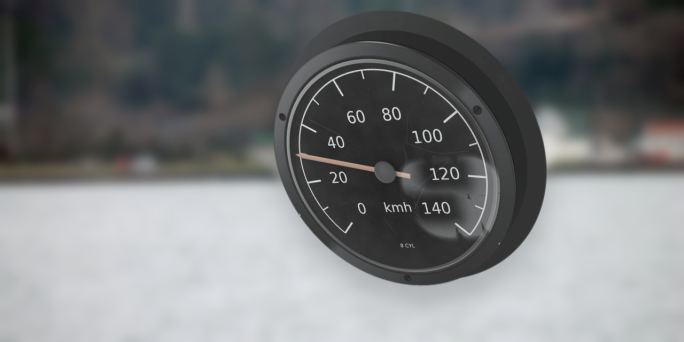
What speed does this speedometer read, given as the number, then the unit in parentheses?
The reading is 30 (km/h)
